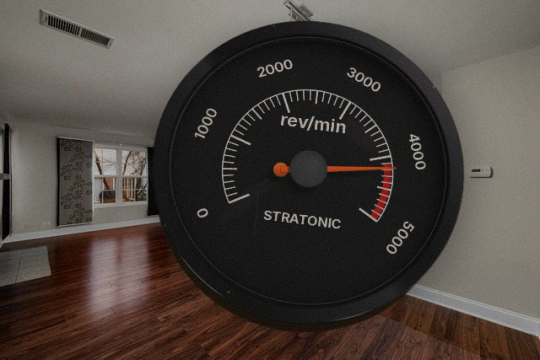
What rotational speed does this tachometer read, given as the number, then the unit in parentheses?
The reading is 4200 (rpm)
